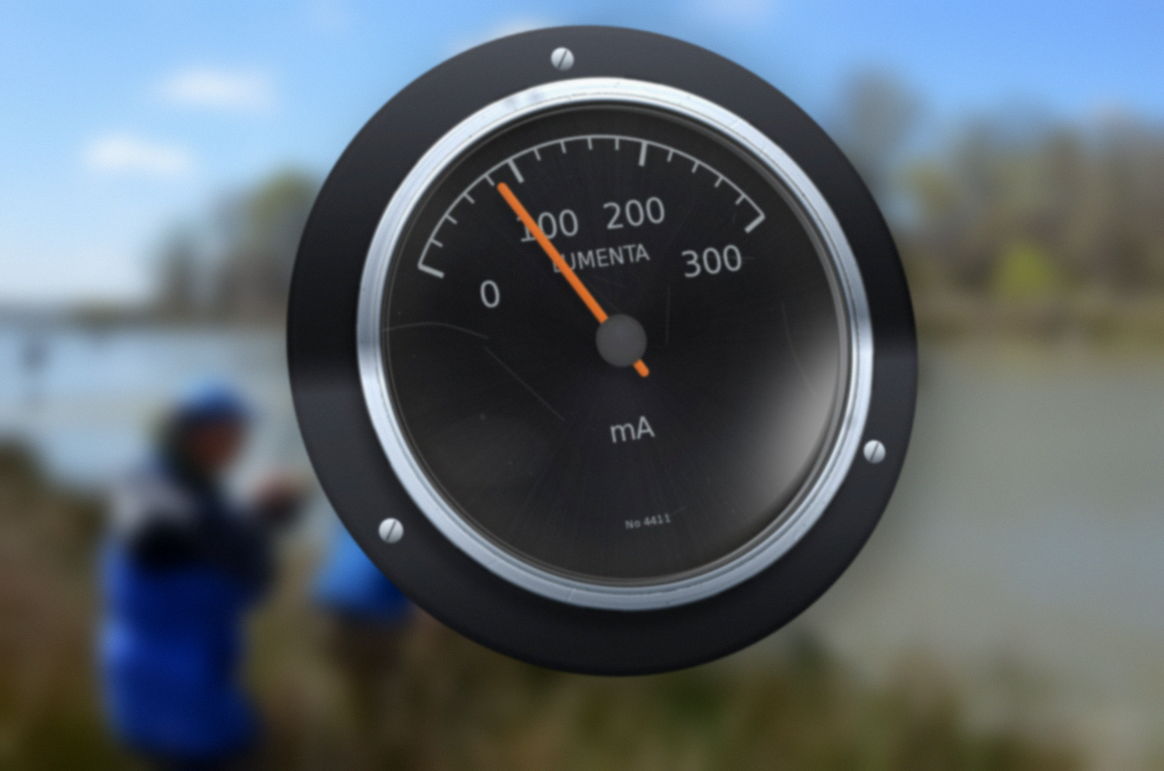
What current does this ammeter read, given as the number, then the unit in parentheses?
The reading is 80 (mA)
